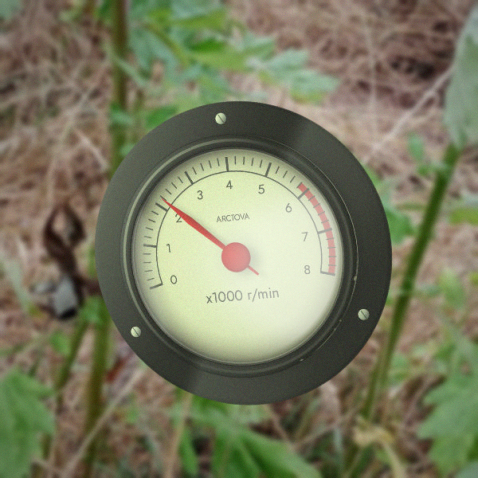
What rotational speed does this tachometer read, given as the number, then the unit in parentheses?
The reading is 2200 (rpm)
